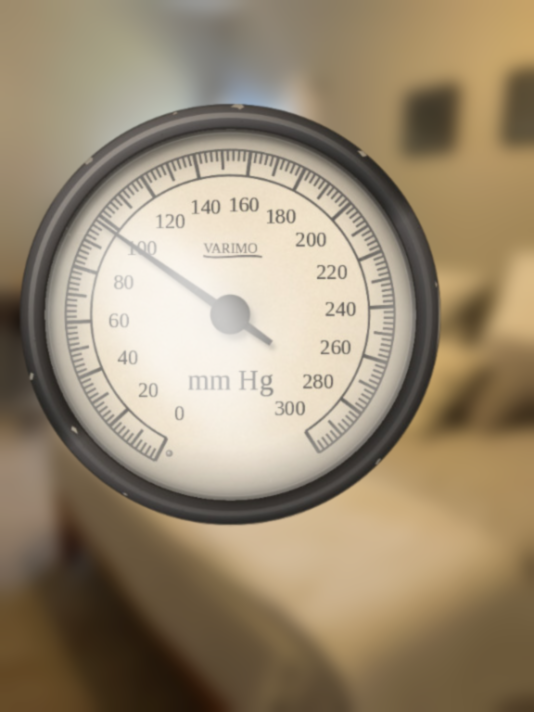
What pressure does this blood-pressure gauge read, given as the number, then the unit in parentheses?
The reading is 98 (mmHg)
